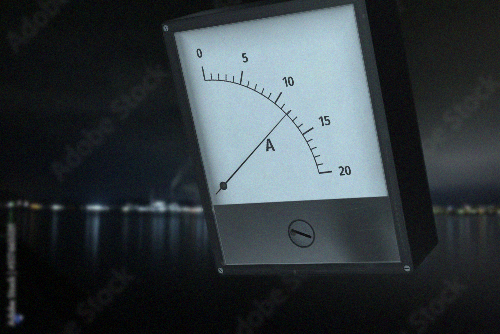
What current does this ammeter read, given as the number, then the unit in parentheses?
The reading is 12 (A)
